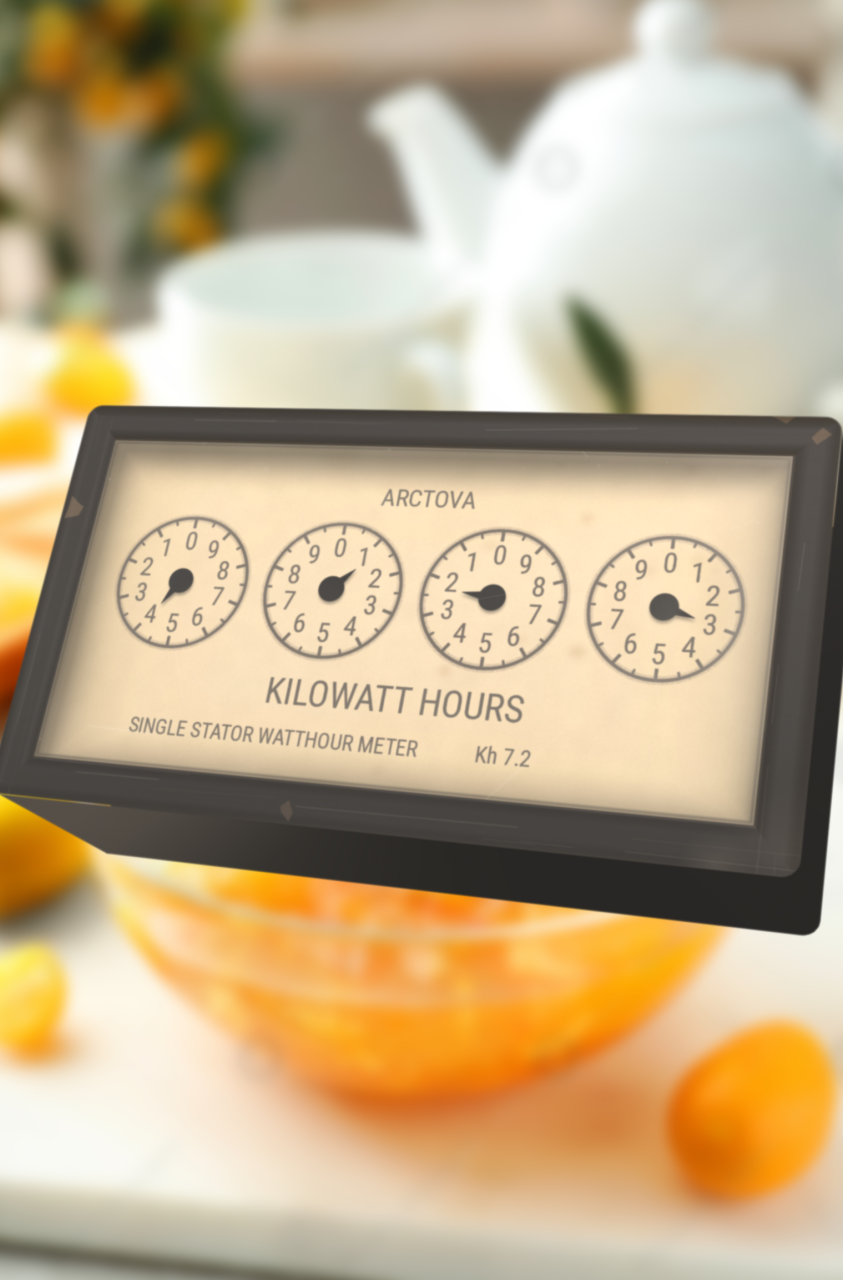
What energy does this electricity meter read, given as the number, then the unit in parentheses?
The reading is 4123 (kWh)
